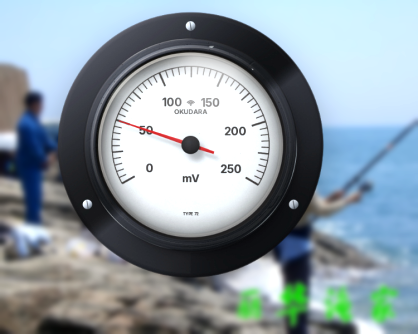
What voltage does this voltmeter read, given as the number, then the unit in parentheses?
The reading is 50 (mV)
